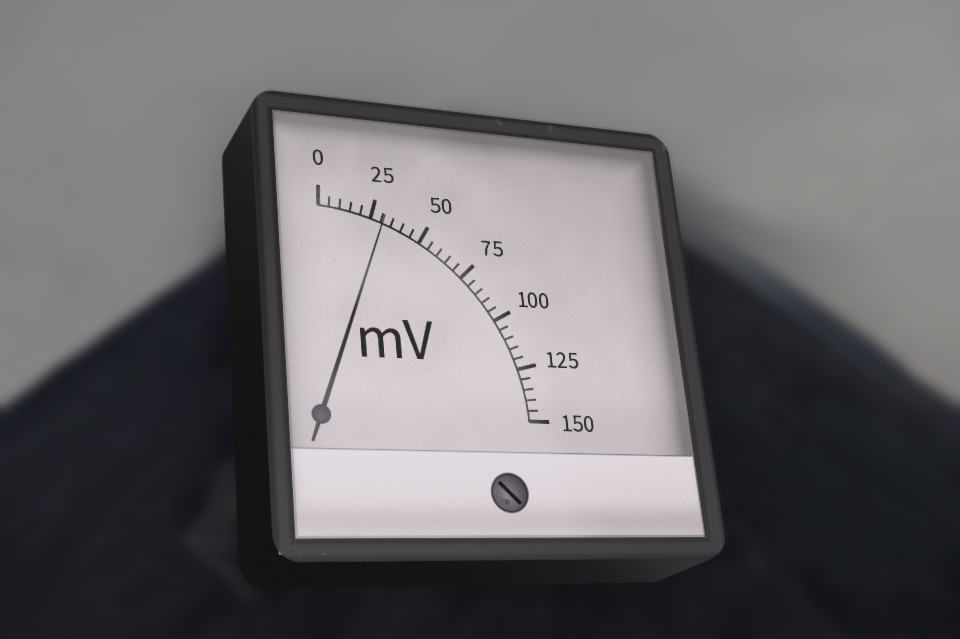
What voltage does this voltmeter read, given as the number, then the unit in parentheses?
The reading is 30 (mV)
